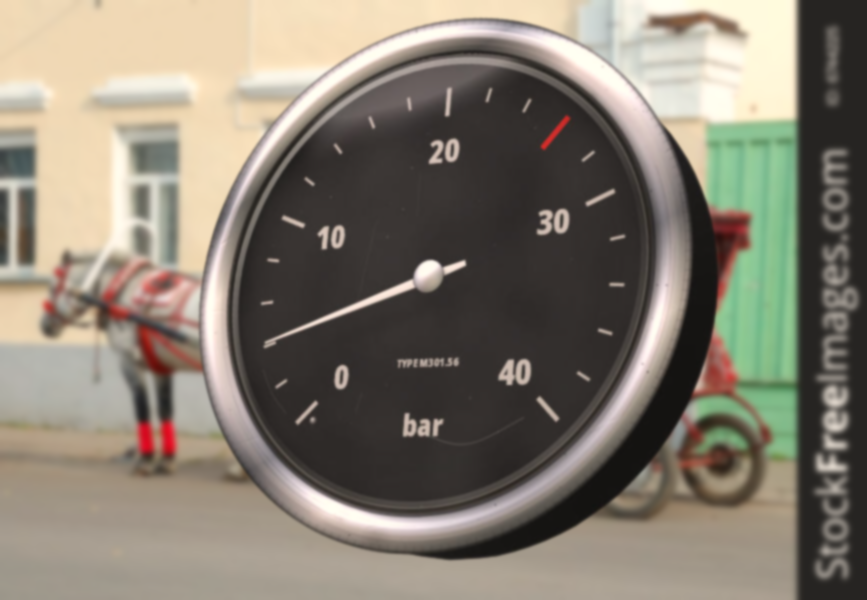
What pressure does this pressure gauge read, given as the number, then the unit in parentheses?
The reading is 4 (bar)
